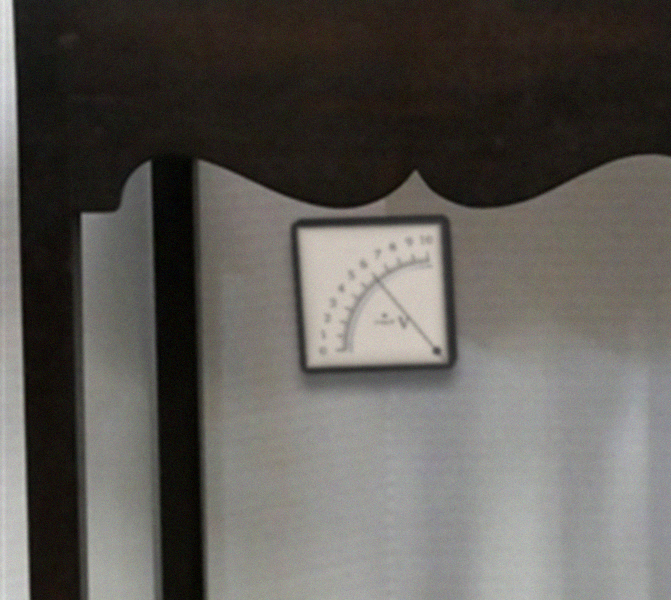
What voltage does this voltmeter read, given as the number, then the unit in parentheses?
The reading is 6 (V)
